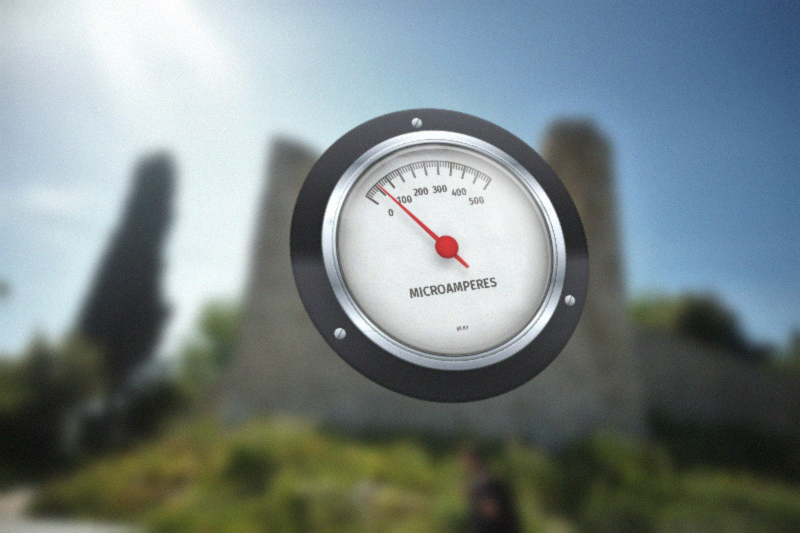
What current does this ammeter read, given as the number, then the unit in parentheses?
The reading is 50 (µA)
